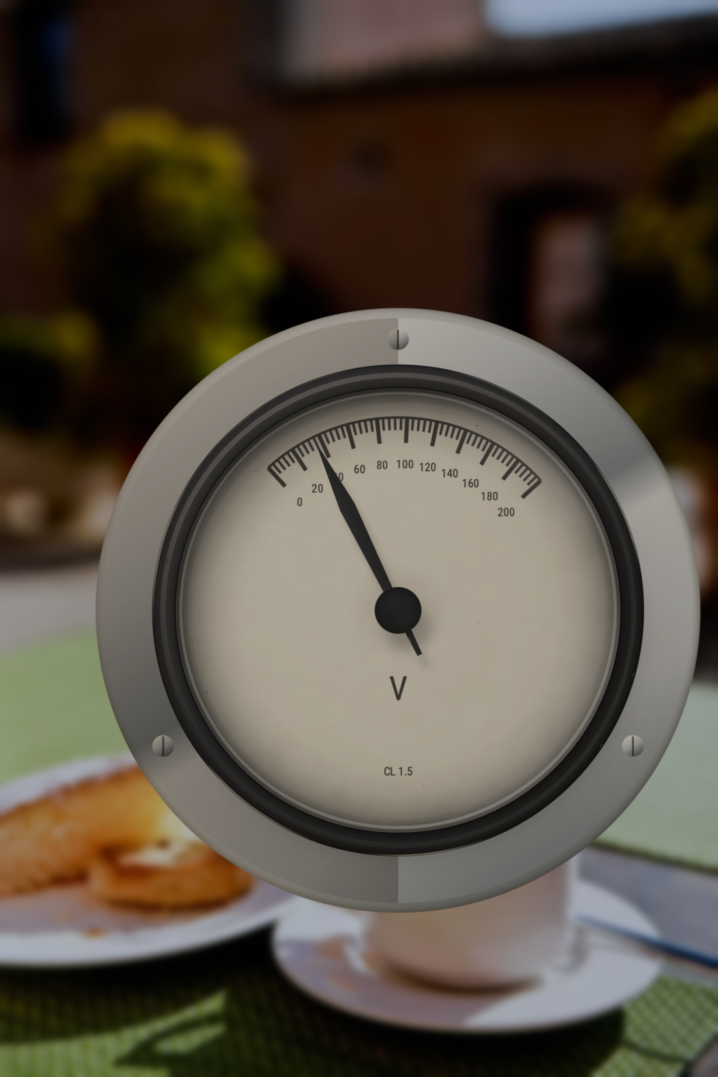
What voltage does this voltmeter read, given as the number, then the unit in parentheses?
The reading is 36 (V)
